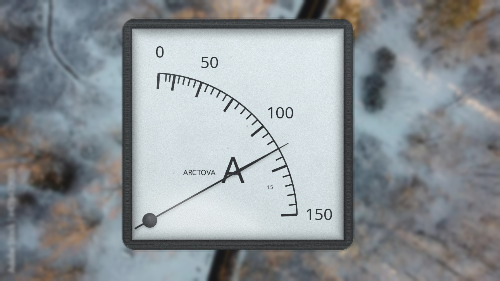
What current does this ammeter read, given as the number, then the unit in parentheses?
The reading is 115 (A)
